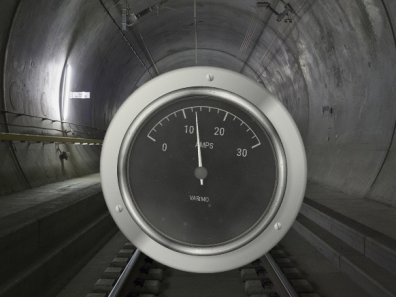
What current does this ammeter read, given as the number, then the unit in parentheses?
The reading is 13 (A)
